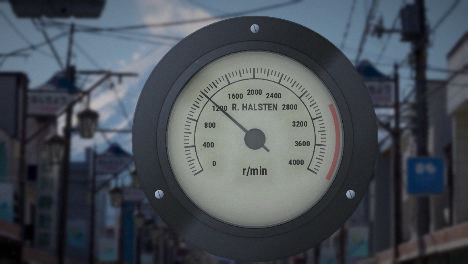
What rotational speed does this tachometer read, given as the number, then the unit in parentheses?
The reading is 1200 (rpm)
